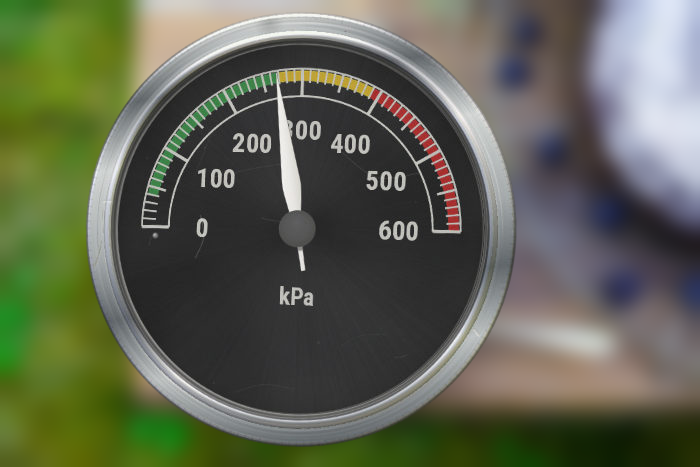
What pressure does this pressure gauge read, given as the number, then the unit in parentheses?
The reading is 270 (kPa)
